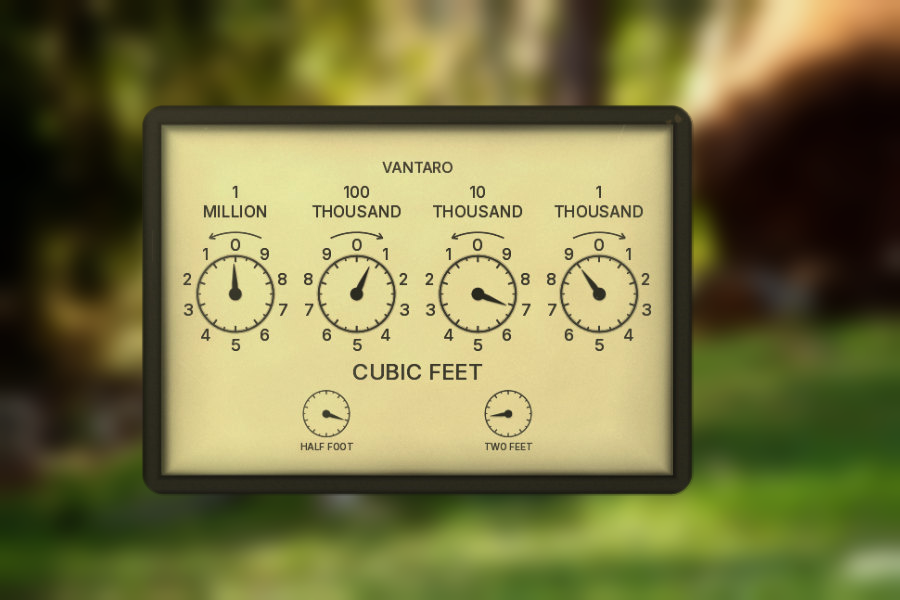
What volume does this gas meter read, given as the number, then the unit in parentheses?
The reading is 6900 (ft³)
